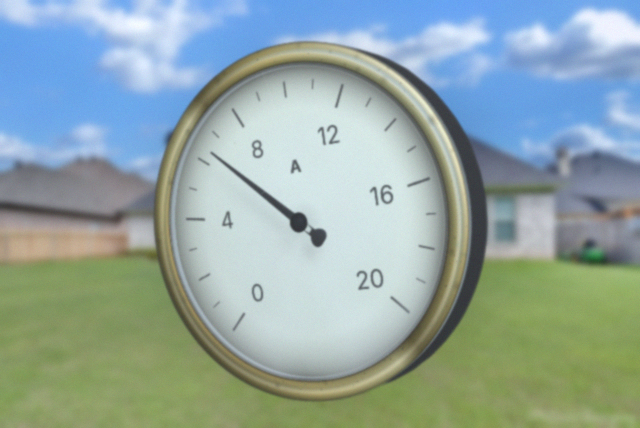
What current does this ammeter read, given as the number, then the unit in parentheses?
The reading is 6.5 (A)
